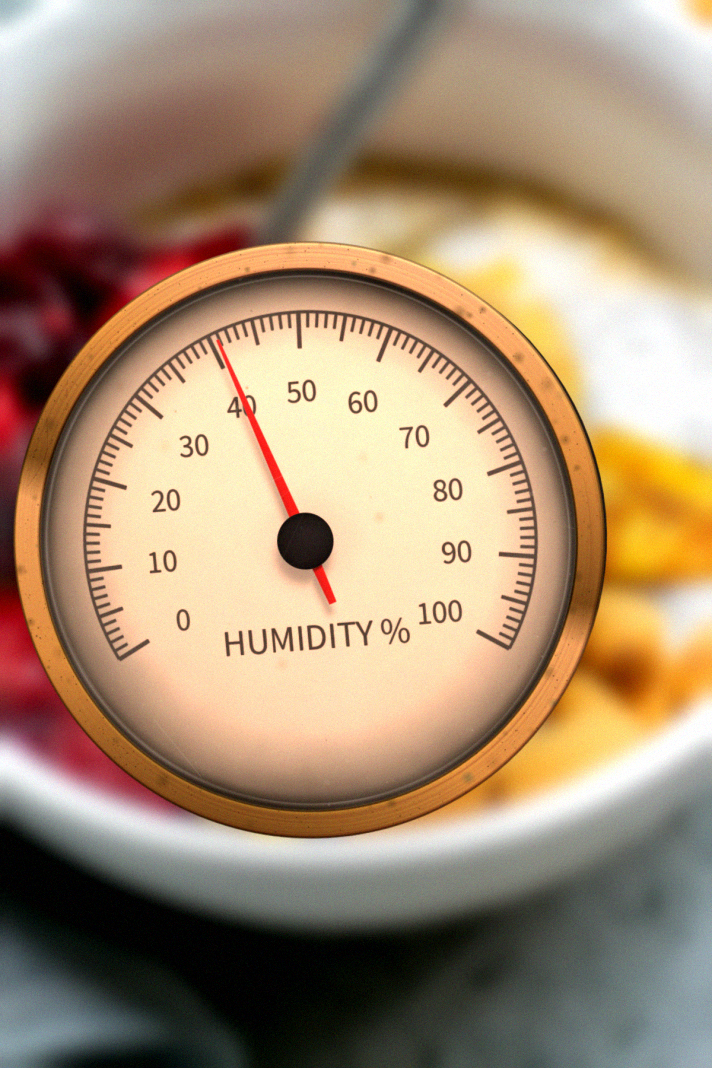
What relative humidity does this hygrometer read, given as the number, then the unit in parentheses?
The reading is 41 (%)
